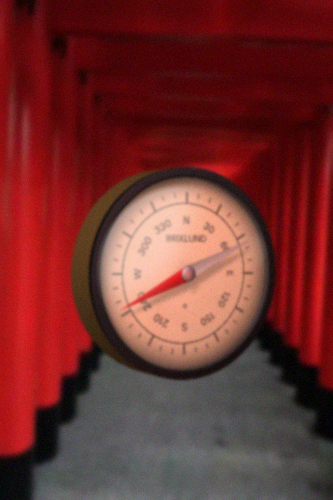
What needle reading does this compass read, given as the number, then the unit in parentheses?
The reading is 245 (°)
